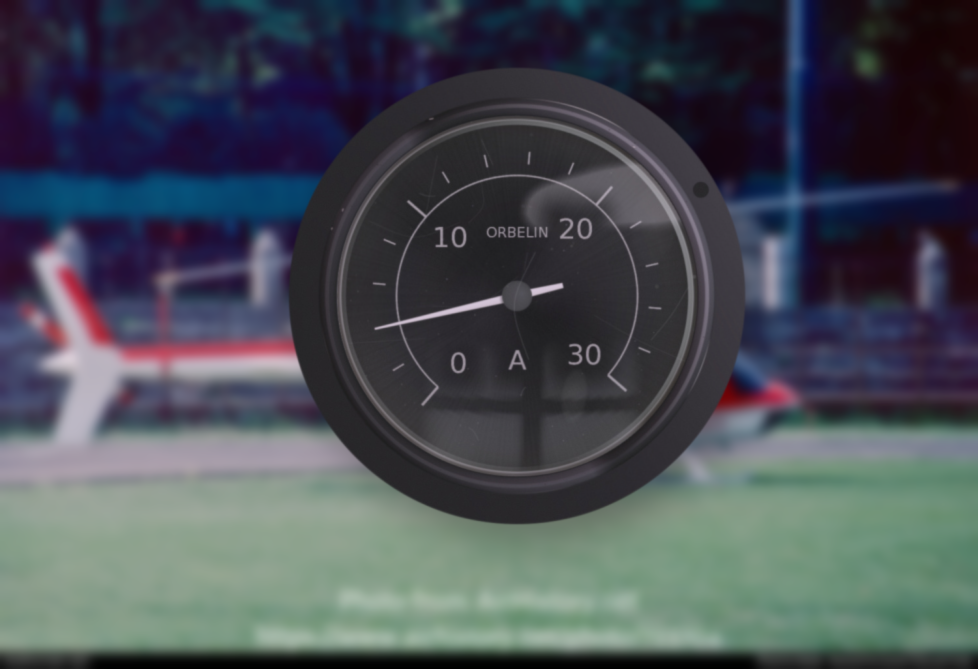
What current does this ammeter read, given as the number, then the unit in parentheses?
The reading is 4 (A)
